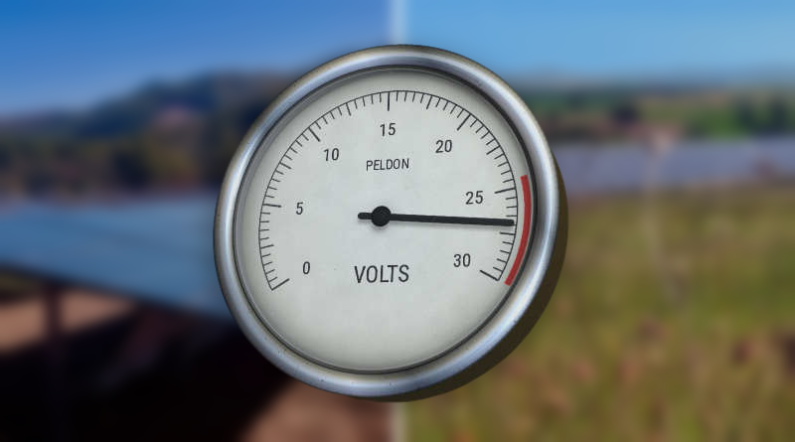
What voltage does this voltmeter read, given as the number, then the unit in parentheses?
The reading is 27 (V)
